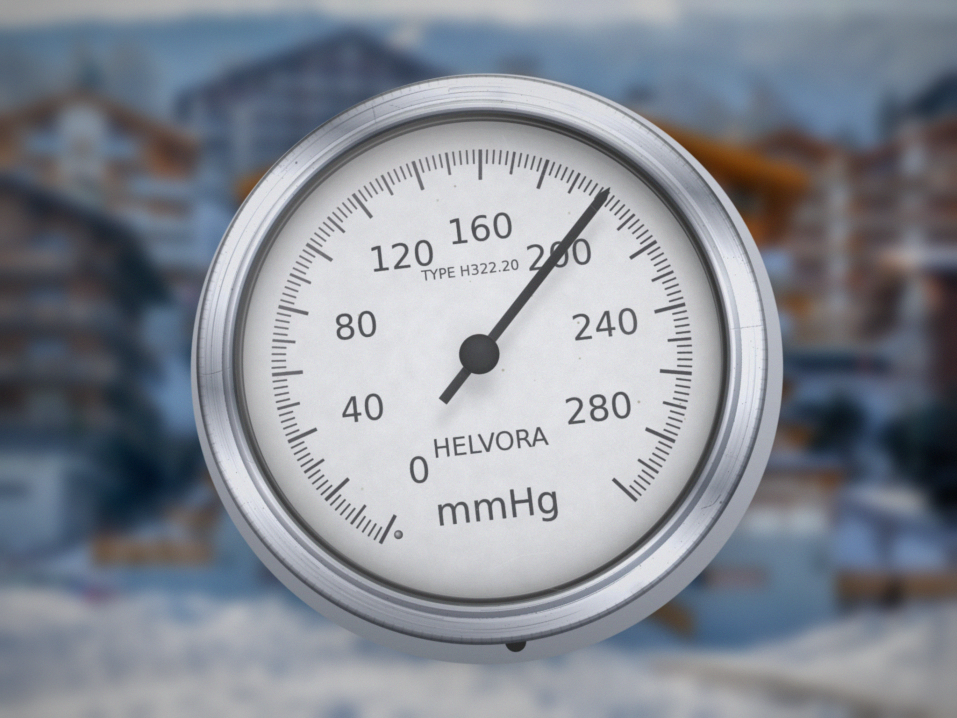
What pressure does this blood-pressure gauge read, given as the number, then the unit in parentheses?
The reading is 200 (mmHg)
